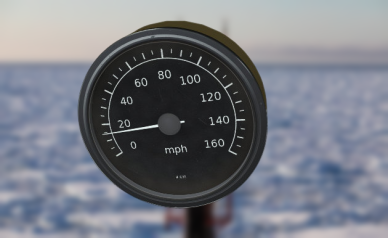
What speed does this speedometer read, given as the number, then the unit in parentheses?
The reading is 15 (mph)
